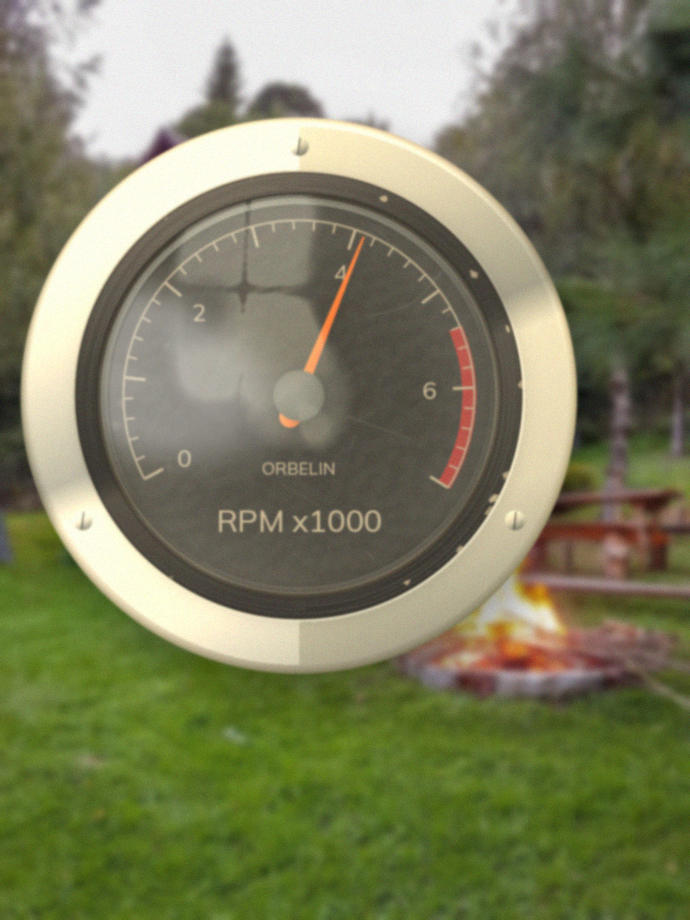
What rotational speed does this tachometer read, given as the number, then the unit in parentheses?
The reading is 4100 (rpm)
